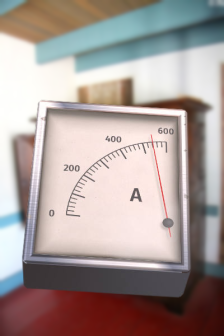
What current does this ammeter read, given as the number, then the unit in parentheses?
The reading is 540 (A)
